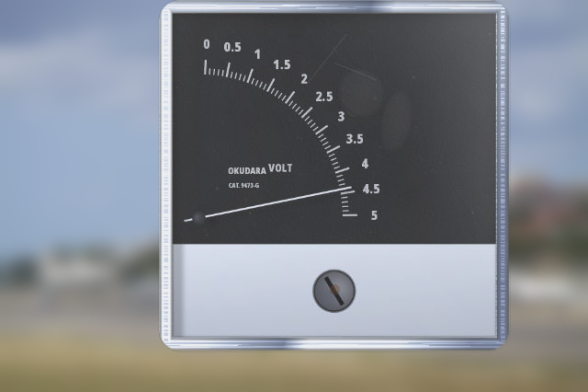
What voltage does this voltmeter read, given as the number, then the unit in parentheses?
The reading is 4.4 (V)
